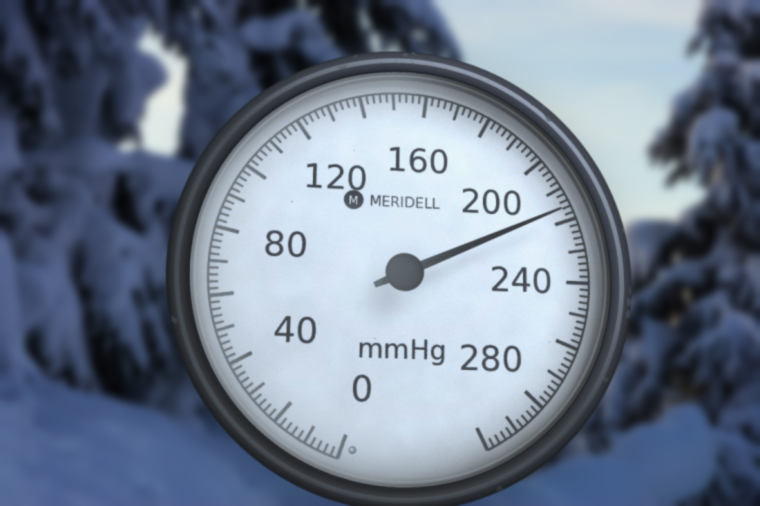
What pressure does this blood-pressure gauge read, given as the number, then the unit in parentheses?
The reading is 216 (mmHg)
